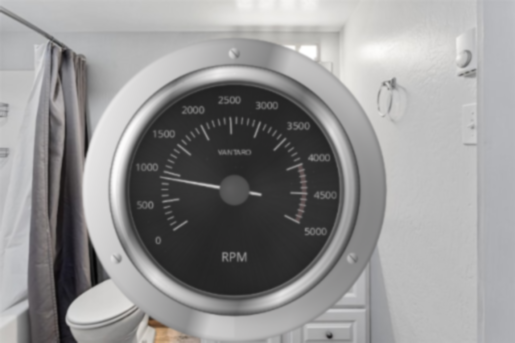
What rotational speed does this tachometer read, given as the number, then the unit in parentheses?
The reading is 900 (rpm)
